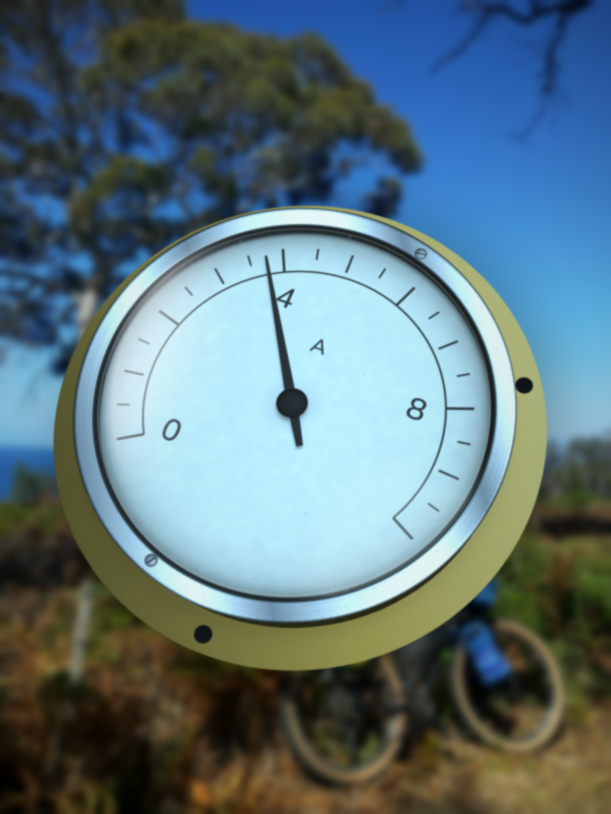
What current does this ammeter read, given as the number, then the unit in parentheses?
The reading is 3.75 (A)
